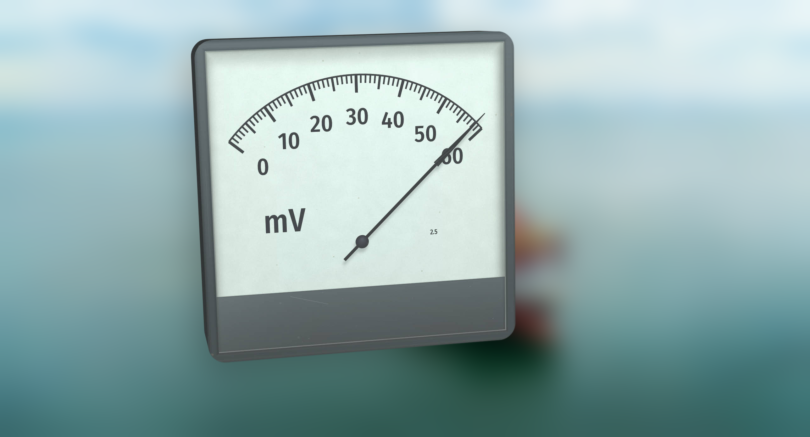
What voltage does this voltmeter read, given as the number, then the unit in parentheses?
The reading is 58 (mV)
